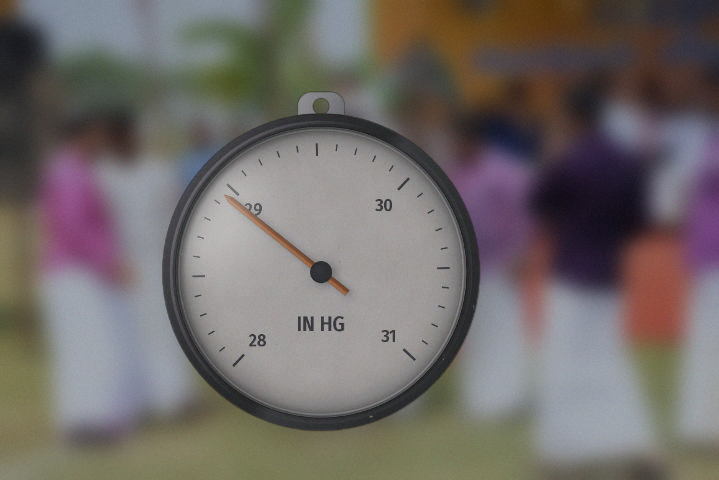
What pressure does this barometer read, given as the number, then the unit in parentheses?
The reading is 28.95 (inHg)
